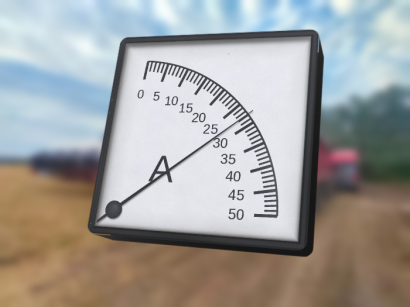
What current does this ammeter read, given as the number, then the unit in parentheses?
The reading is 28 (A)
